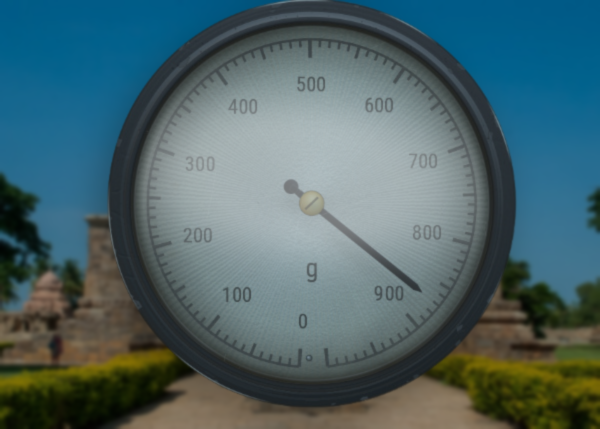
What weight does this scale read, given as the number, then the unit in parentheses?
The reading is 870 (g)
